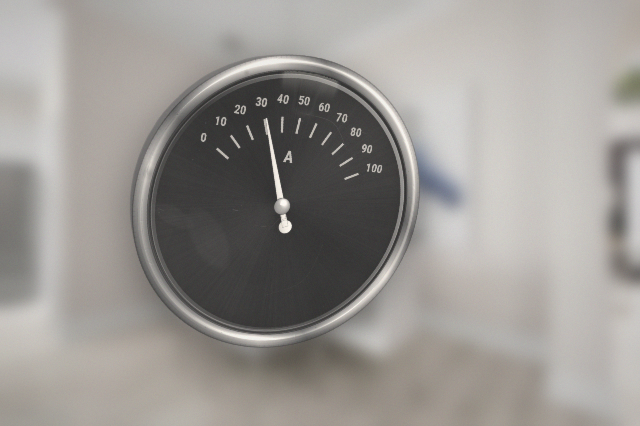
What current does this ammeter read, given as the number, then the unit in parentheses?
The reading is 30 (A)
